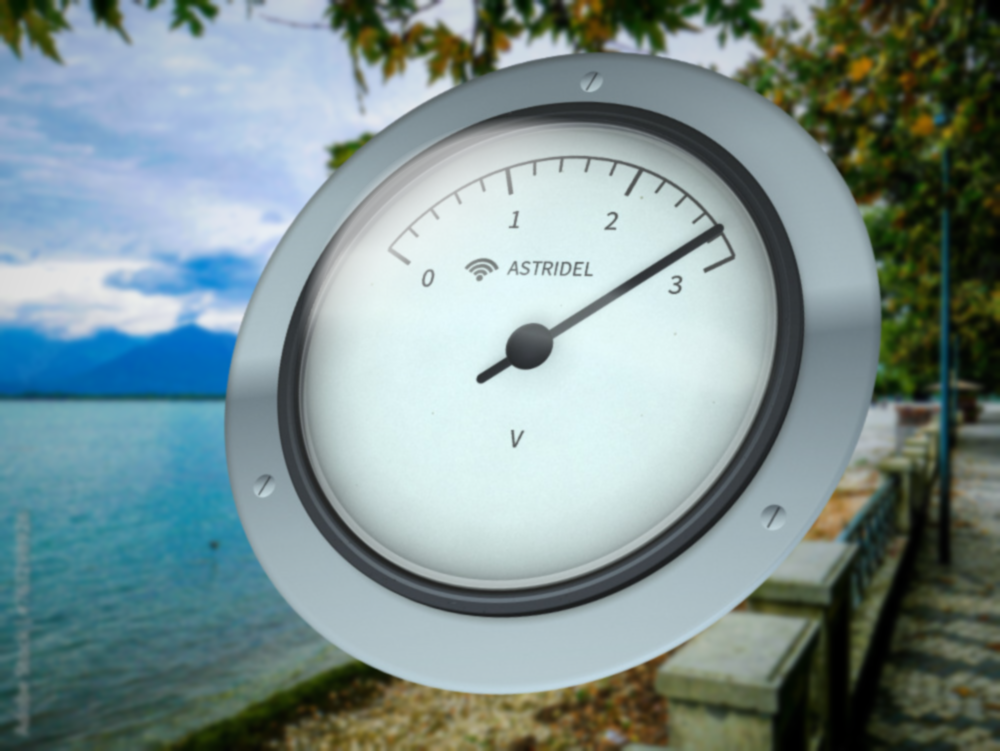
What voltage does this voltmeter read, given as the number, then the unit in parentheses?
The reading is 2.8 (V)
